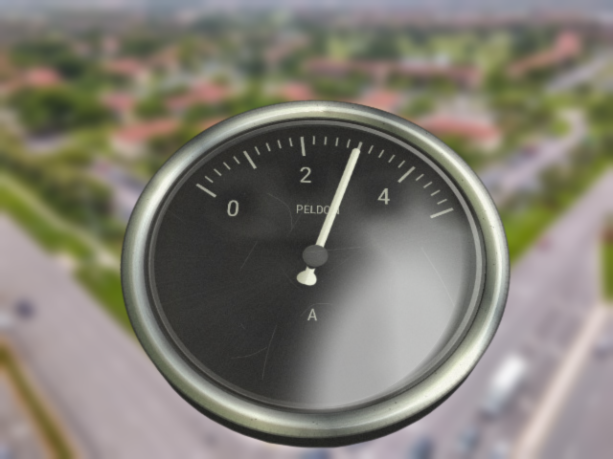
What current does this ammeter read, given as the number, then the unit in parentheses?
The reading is 3 (A)
